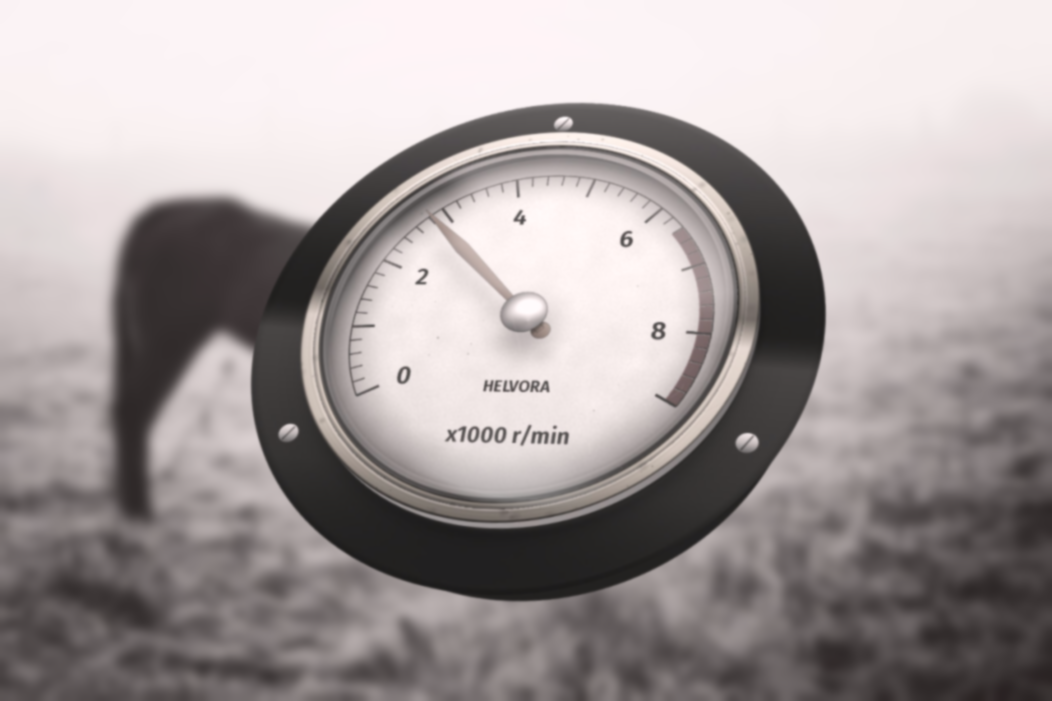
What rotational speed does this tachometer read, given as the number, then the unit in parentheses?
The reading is 2800 (rpm)
